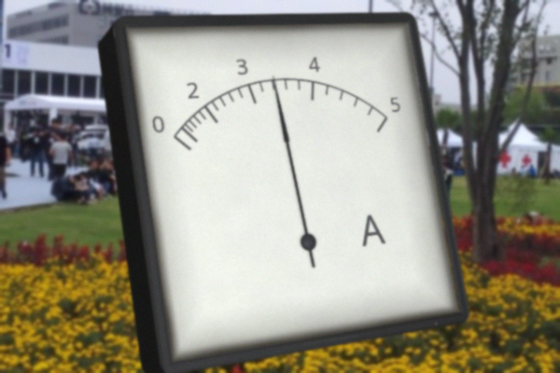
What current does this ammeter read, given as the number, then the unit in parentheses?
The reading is 3.4 (A)
